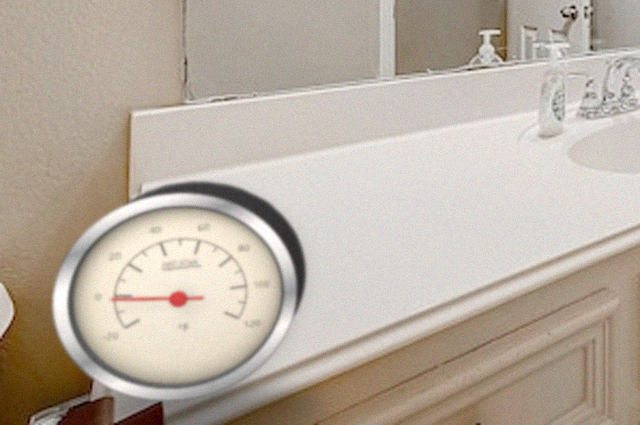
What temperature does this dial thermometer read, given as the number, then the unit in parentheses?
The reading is 0 (°F)
